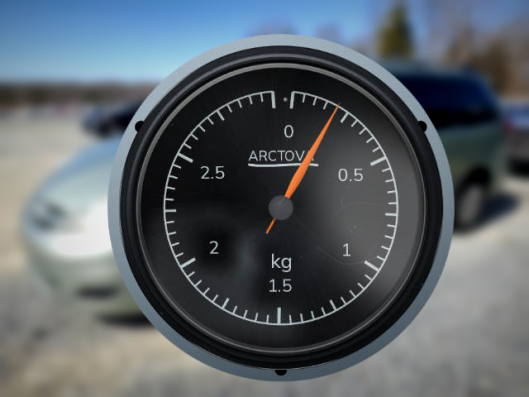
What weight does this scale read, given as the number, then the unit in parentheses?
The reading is 0.2 (kg)
